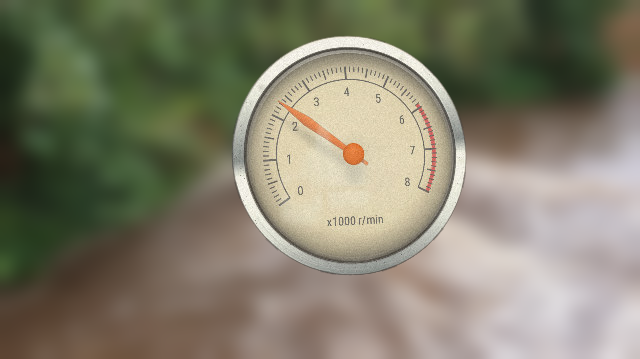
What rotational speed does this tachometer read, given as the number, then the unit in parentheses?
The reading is 2300 (rpm)
